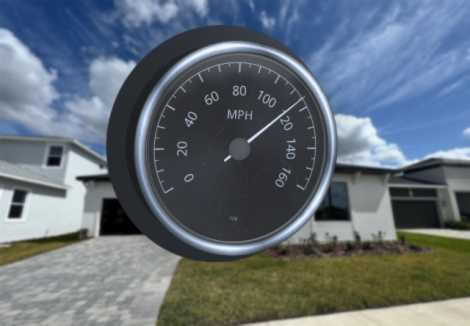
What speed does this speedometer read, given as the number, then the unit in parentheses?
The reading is 115 (mph)
